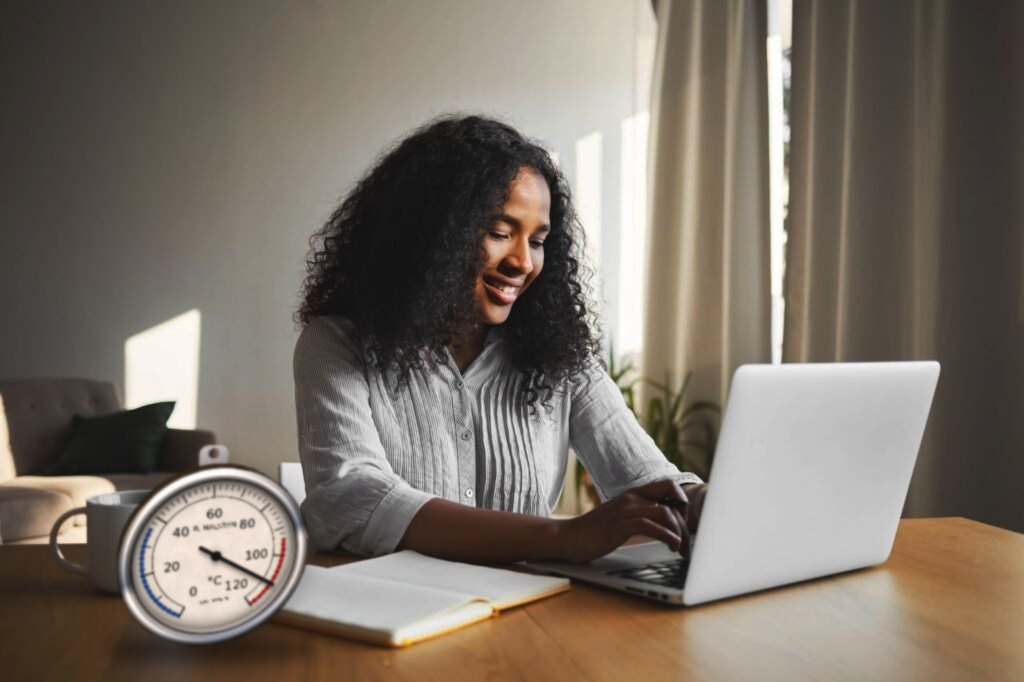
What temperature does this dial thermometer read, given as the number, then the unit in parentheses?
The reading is 110 (°C)
